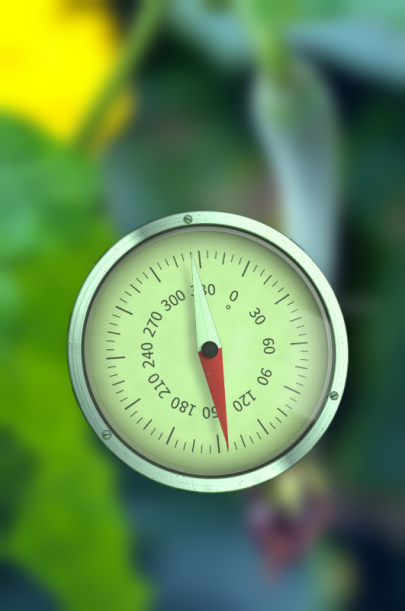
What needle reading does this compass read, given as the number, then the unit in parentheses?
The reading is 145 (°)
